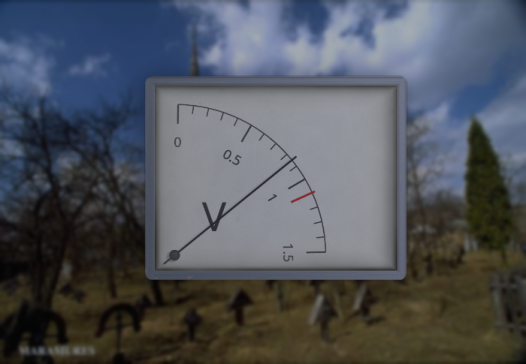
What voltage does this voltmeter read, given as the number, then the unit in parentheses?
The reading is 0.85 (V)
